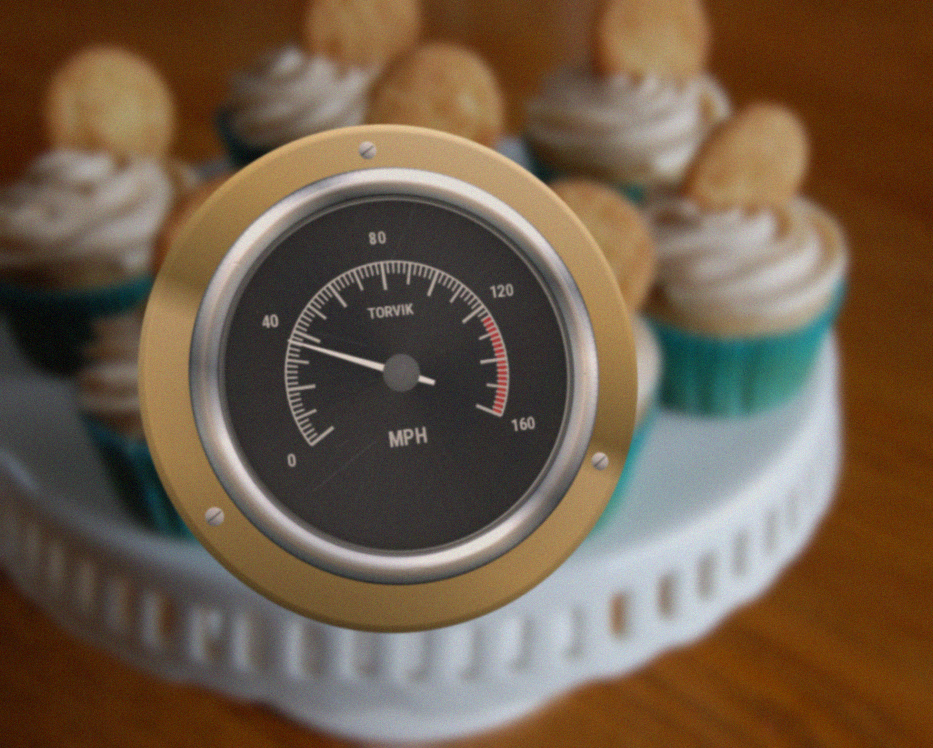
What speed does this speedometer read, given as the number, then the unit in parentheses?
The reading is 36 (mph)
